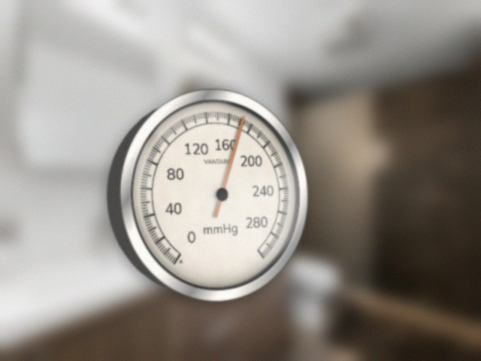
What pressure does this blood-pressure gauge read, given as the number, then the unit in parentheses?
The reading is 170 (mmHg)
